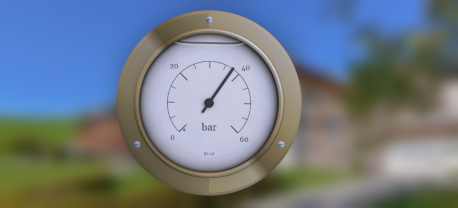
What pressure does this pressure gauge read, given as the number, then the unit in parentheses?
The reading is 37.5 (bar)
